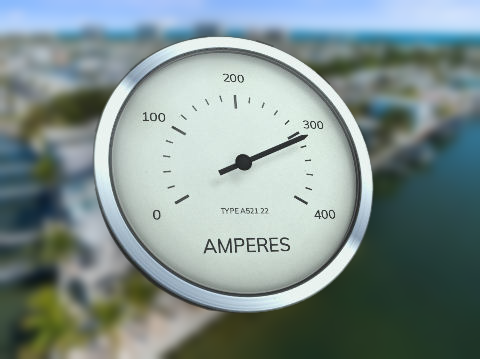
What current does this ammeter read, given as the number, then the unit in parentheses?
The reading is 310 (A)
